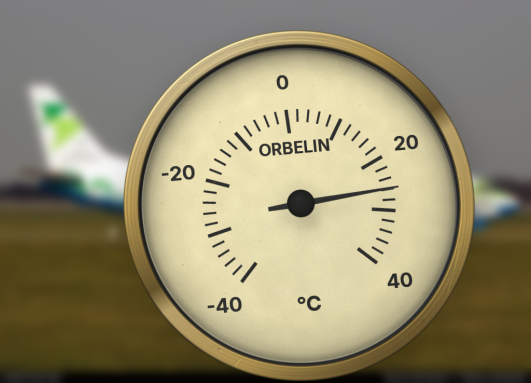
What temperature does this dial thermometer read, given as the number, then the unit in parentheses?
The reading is 26 (°C)
